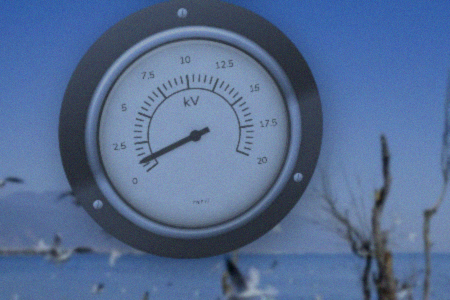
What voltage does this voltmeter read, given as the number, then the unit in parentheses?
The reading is 1 (kV)
